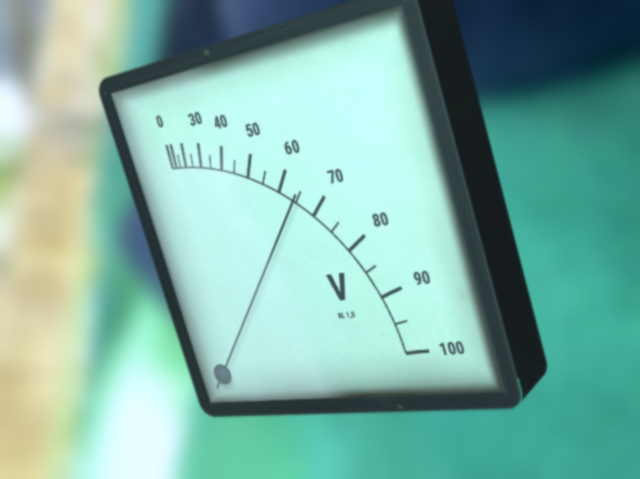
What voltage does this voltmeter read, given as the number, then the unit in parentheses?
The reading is 65 (V)
